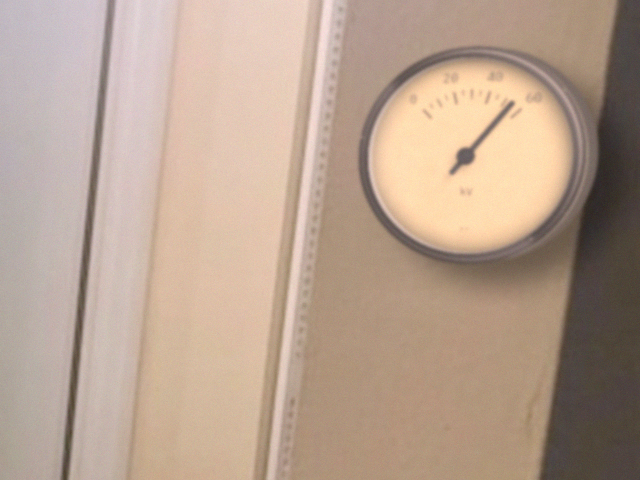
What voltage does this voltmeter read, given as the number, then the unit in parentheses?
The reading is 55 (kV)
